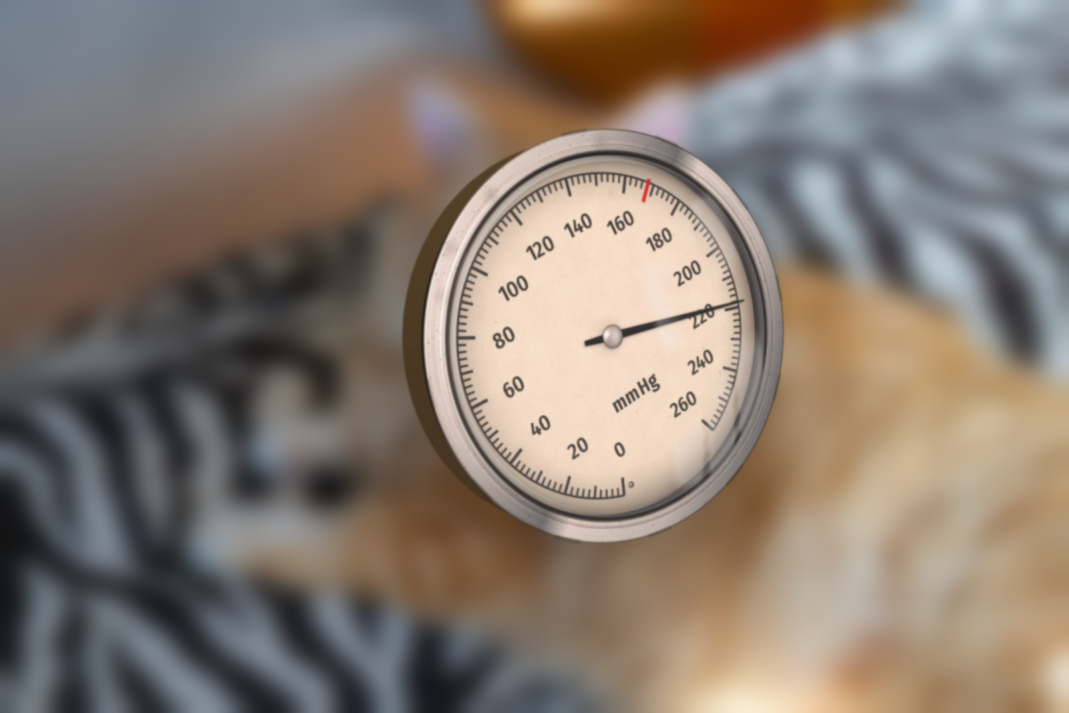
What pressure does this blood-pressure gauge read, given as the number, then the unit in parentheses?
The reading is 218 (mmHg)
